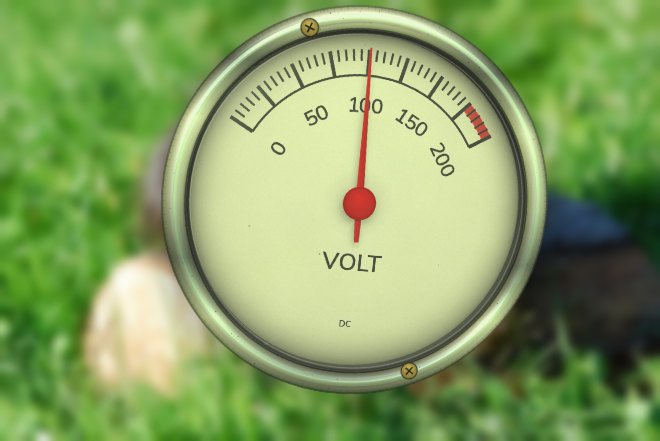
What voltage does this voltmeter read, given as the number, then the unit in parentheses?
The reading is 100 (V)
